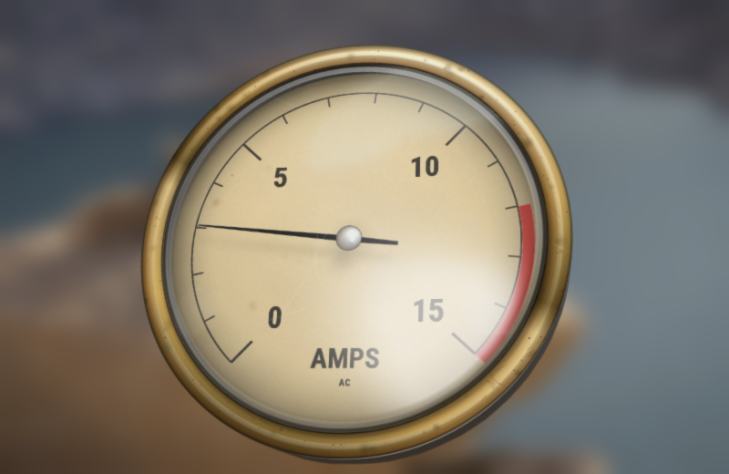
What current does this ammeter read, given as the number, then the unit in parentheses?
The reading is 3 (A)
